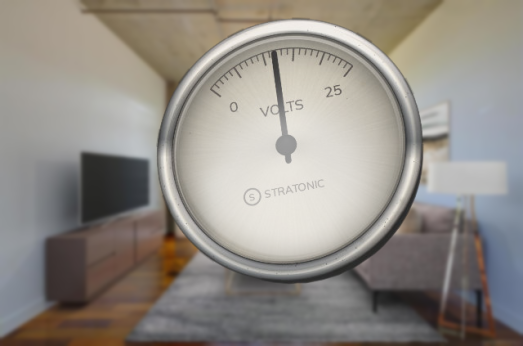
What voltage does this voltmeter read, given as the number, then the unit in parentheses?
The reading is 12 (V)
